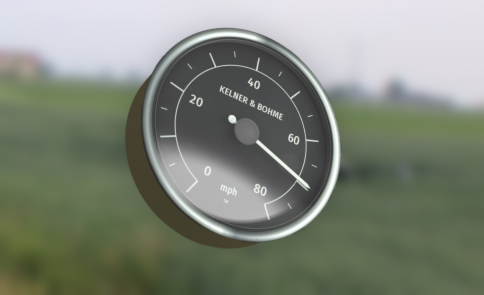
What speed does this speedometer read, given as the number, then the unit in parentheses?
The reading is 70 (mph)
